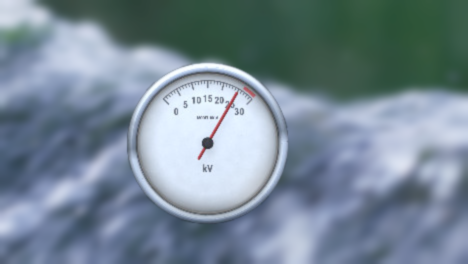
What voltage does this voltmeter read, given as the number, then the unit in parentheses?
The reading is 25 (kV)
